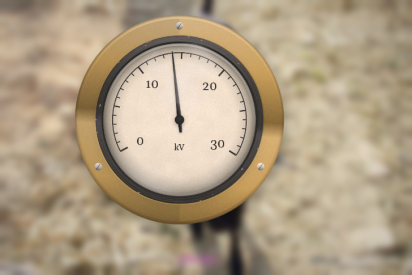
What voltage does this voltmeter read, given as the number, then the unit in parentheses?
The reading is 14 (kV)
